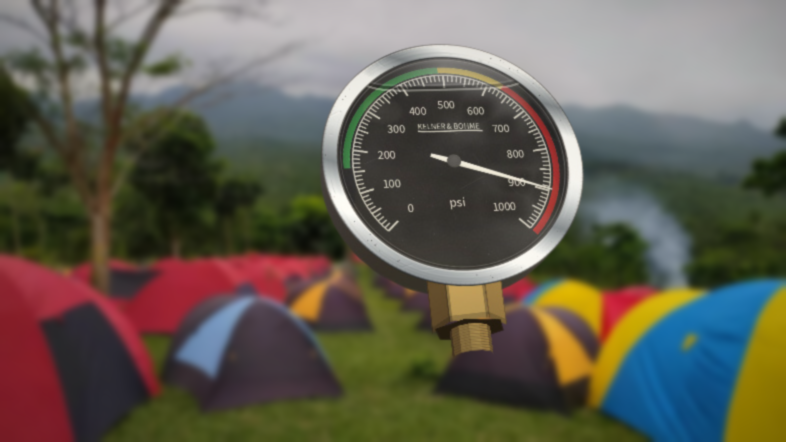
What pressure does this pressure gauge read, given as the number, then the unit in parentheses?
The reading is 900 (psi)
